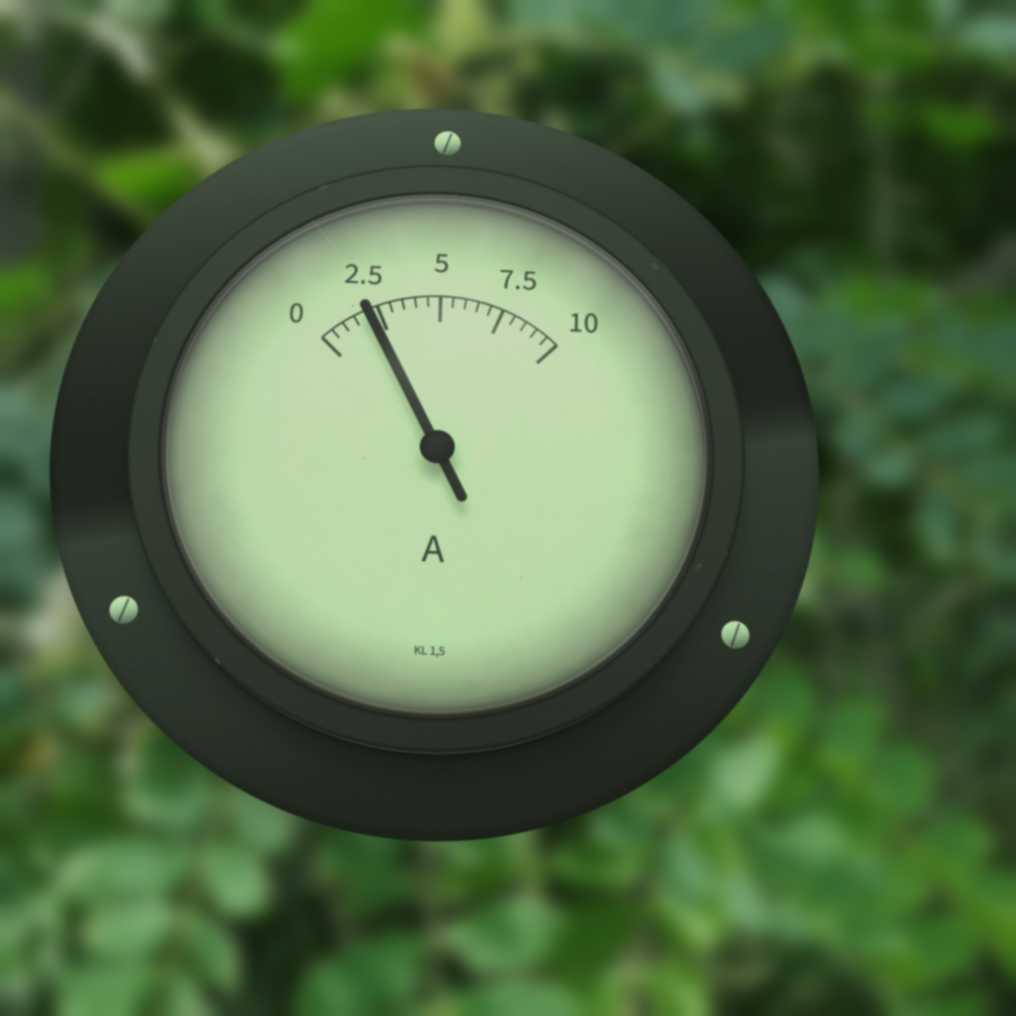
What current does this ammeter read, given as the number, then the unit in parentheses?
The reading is 2 (A)
